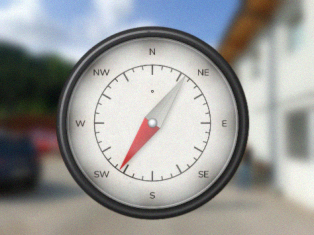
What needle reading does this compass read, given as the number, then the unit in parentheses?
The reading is 215 (°)
